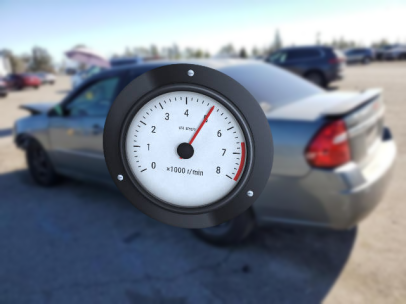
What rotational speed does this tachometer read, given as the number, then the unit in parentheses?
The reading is 5000 (rpm)
